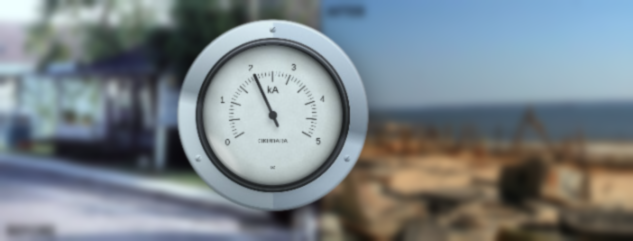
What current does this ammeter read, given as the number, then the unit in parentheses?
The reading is 2 (kA)
